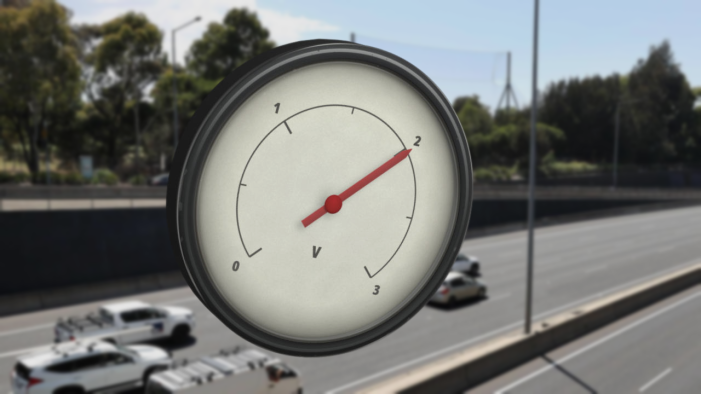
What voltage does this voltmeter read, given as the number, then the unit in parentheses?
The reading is 2 (V)
